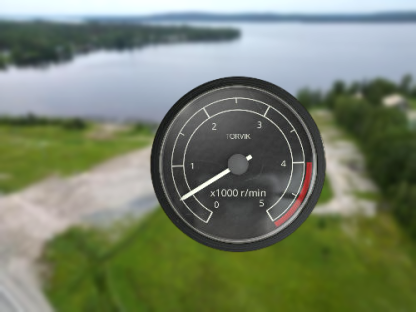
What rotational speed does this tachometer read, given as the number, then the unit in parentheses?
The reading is 500 (rpm)
